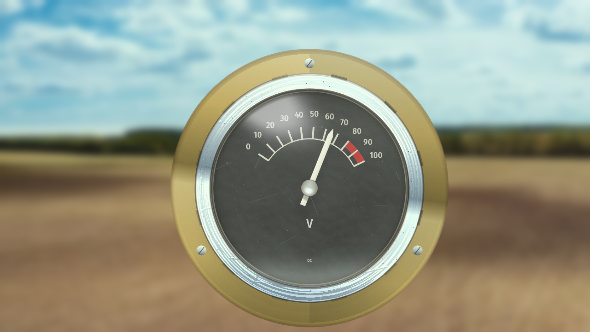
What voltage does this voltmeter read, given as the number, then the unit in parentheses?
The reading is 65 (V)
